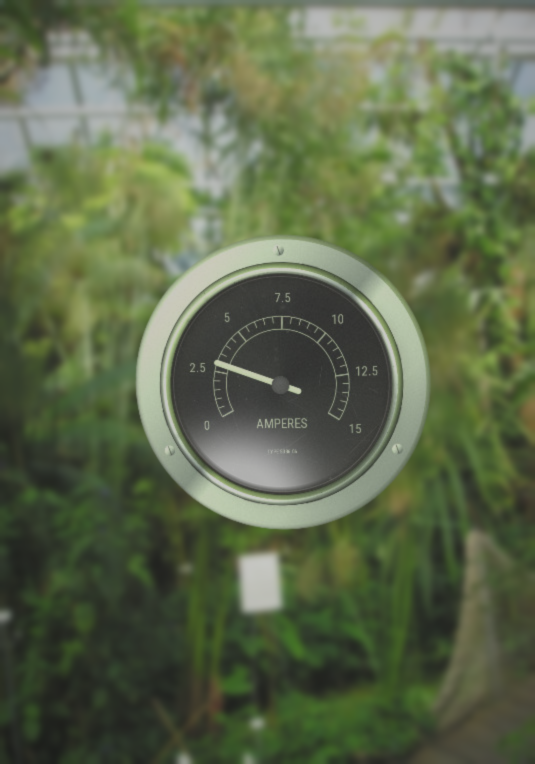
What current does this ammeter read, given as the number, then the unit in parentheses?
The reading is 3 (A)
